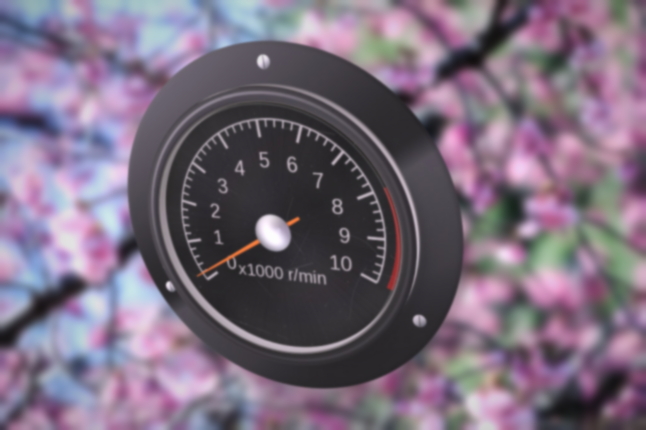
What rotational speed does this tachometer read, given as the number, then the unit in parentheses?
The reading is 200 (rpm)
